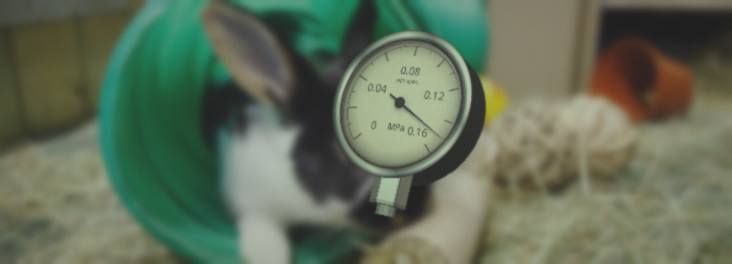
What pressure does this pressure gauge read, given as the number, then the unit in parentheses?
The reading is 0.15 (MPa)
